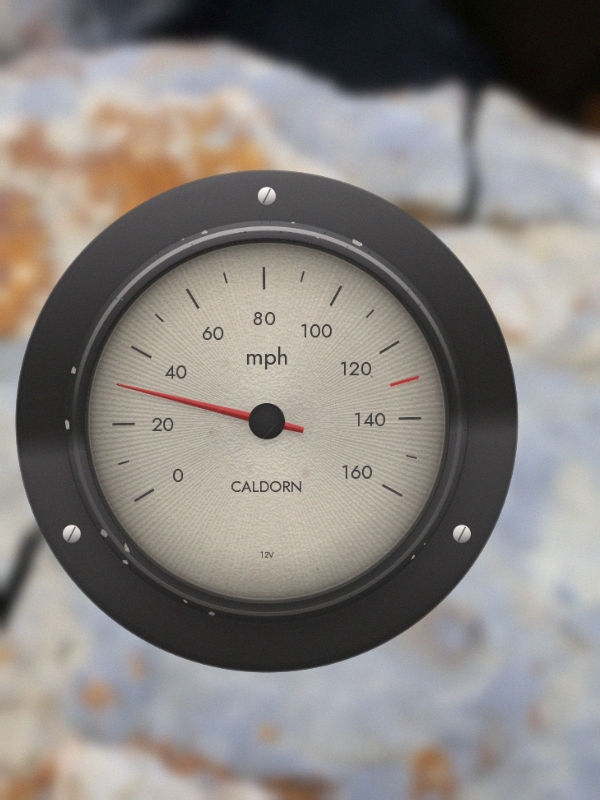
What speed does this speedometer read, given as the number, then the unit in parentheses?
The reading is 30 (mph)
